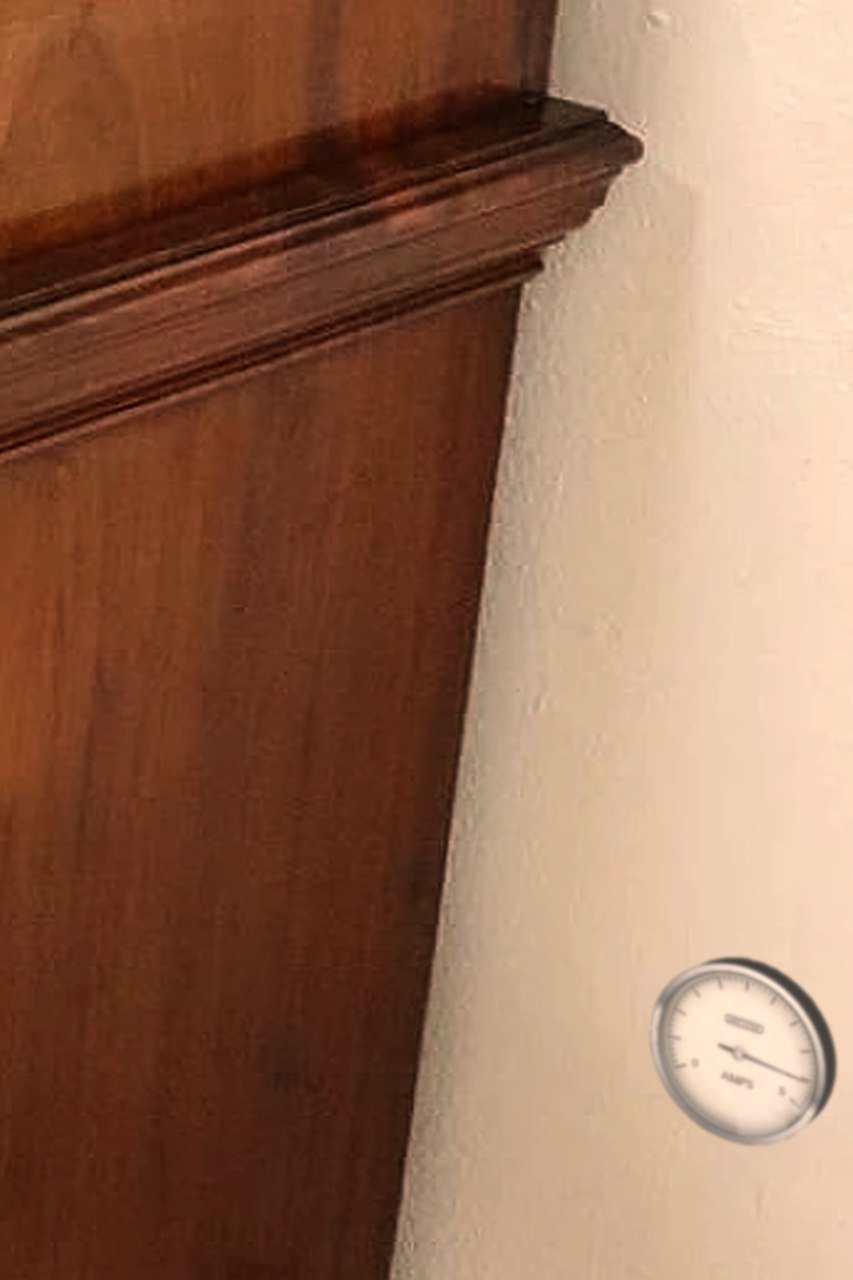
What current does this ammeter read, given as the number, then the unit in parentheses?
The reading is 4.5 (A)
